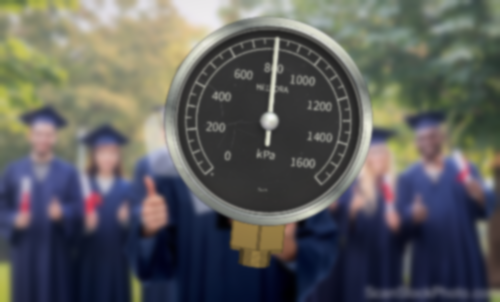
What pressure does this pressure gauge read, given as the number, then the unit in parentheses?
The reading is 800 (kPa)
